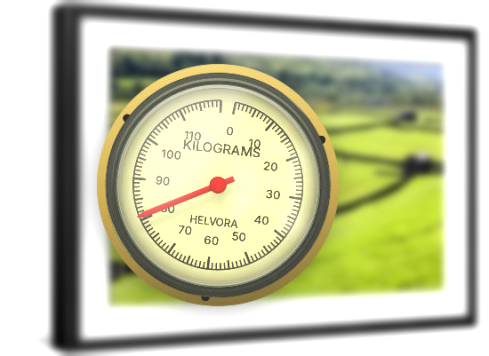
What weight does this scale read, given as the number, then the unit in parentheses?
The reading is 81 (kg)
